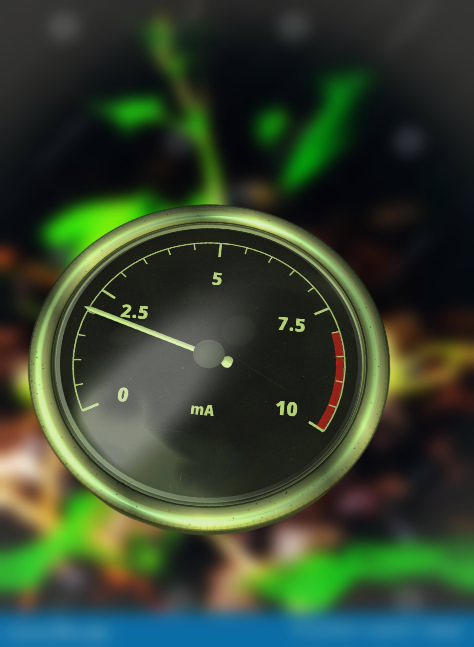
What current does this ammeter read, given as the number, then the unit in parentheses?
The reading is 2 (mA)
